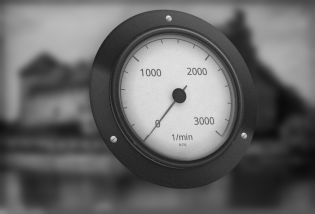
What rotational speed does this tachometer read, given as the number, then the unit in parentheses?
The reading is 0 (rpm)
